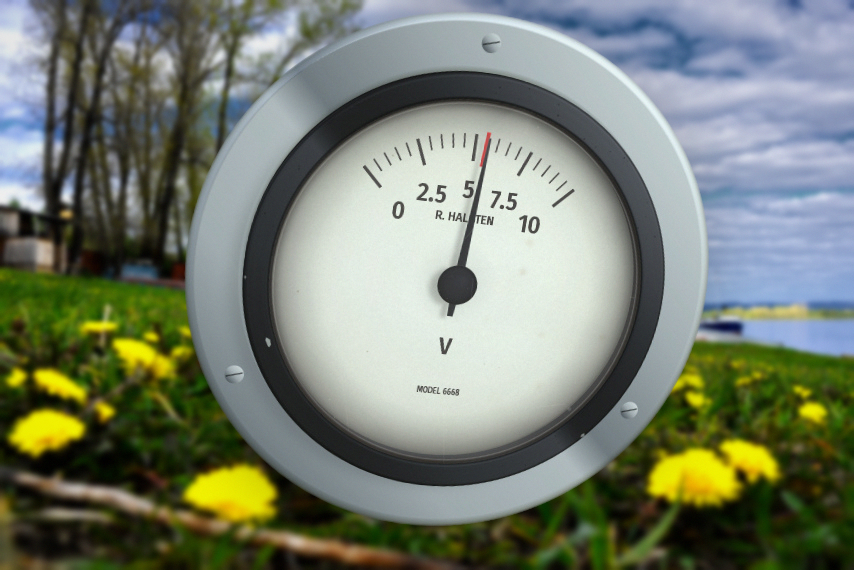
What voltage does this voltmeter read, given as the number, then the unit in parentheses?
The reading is 5.5 (V)
